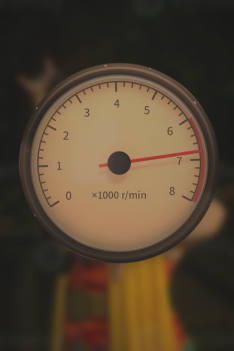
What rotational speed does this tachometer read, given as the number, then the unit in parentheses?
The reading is 6800 (rpm)
